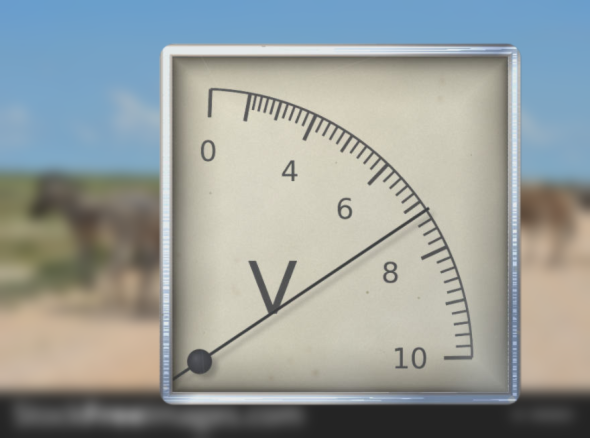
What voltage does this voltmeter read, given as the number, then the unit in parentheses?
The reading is 7.2 (V)
